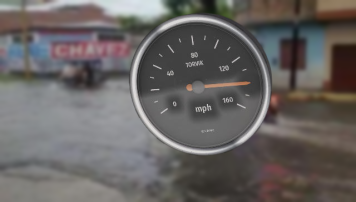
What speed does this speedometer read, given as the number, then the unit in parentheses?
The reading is 140 (mph)
